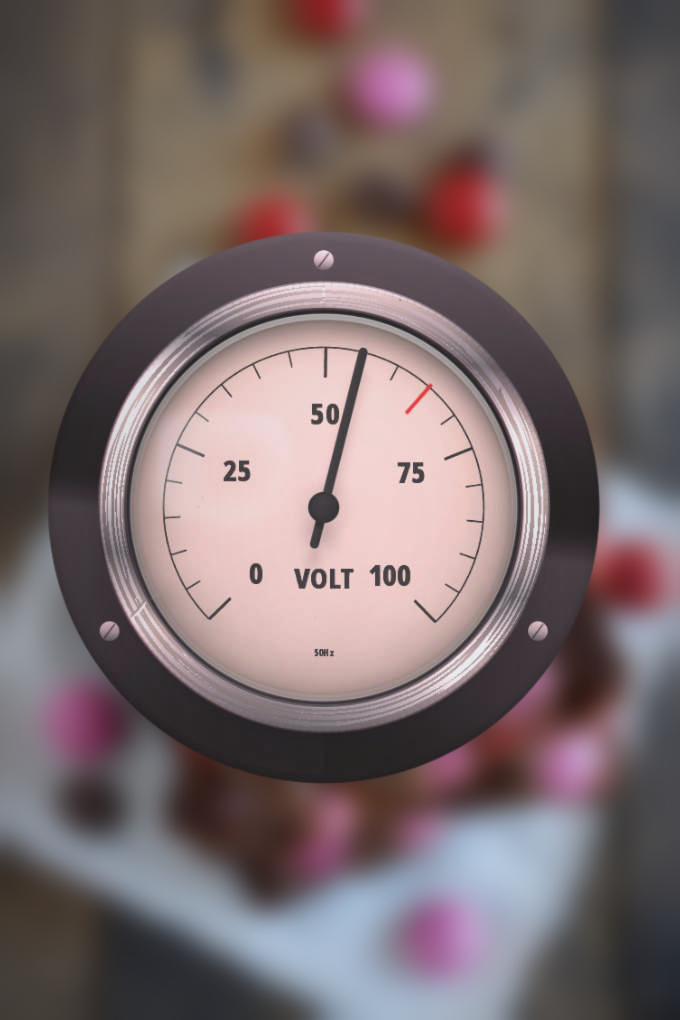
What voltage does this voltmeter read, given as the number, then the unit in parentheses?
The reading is 55 (V)
